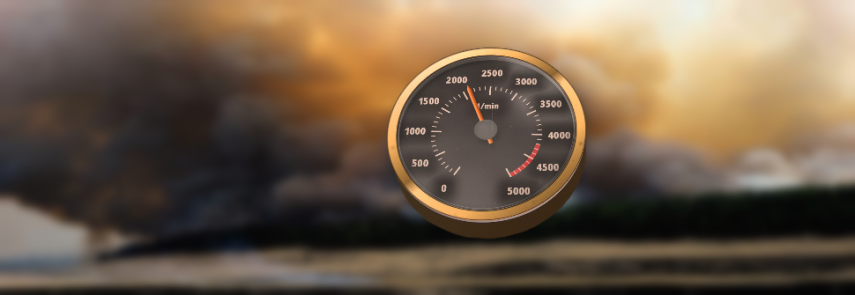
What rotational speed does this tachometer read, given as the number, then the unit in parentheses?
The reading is 2100 (rpm)
